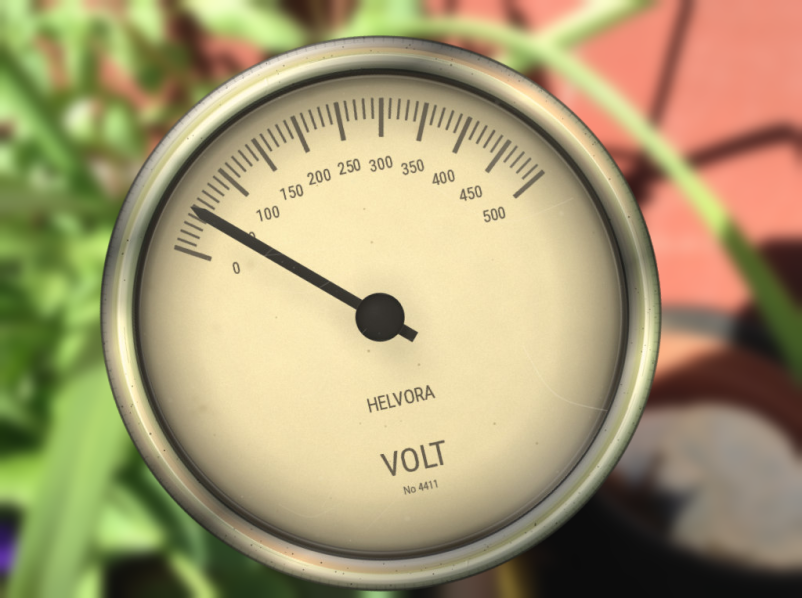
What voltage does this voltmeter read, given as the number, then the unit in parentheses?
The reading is 50 (V)
